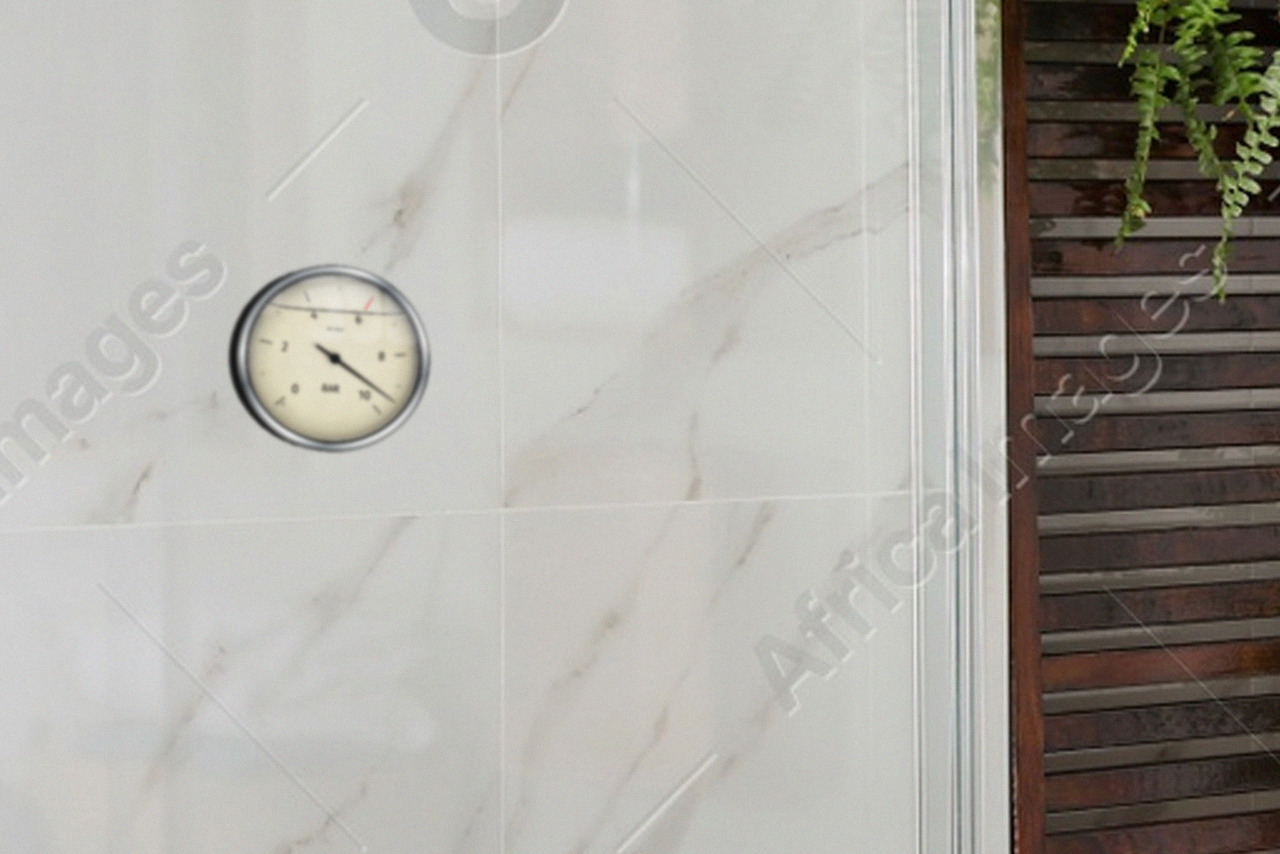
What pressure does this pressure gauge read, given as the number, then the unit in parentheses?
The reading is 9.5 (bar)
